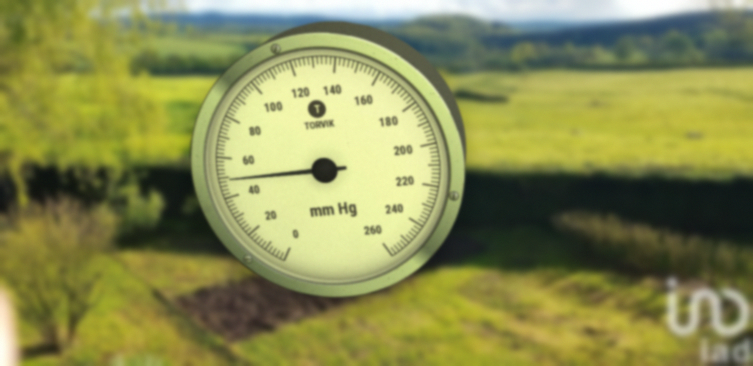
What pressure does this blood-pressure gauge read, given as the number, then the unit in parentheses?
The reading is 50 (mmHg)
